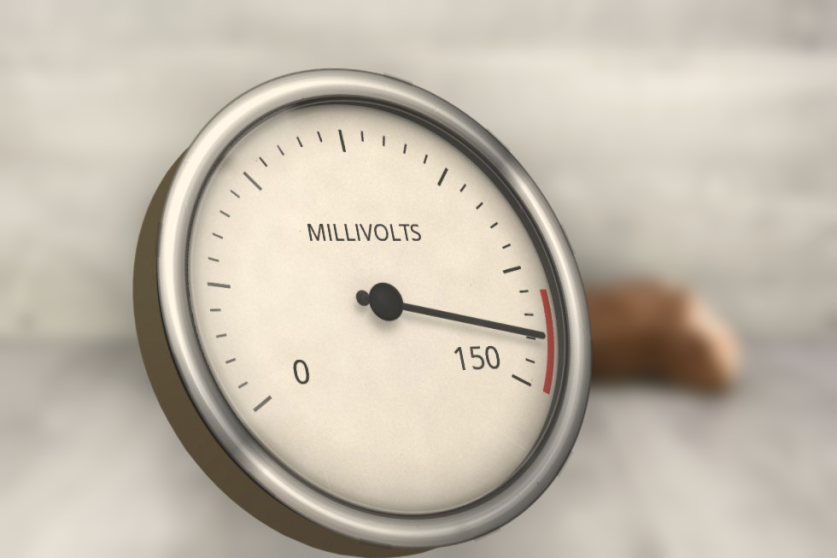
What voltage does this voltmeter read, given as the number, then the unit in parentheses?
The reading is 140 (mV)
